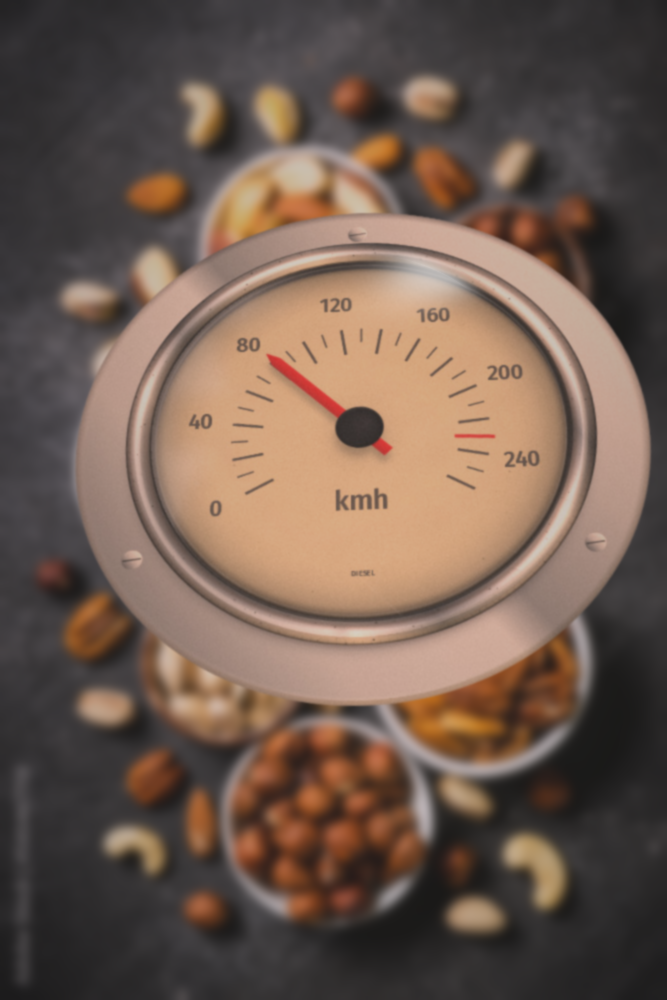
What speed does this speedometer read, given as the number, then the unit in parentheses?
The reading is 80 (km/h)
